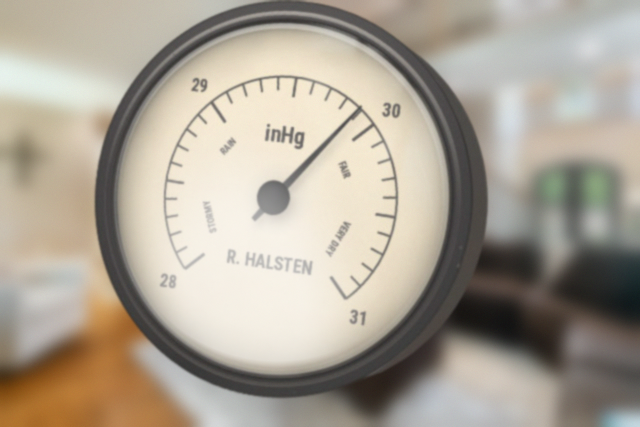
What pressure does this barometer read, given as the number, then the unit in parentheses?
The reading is 29.9 (inHg)
